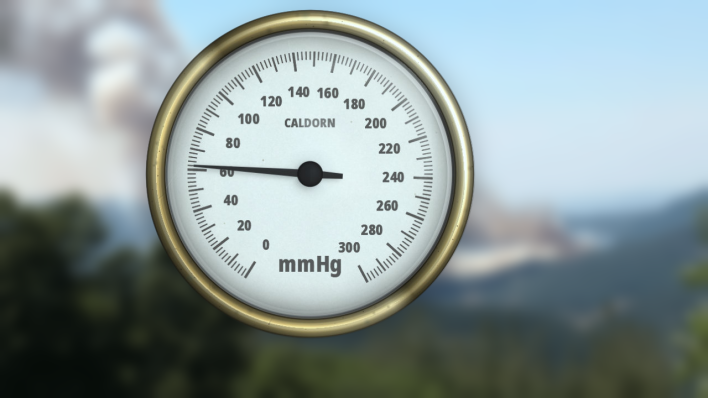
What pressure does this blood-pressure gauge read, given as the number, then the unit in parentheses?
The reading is 62 (mmHg)
